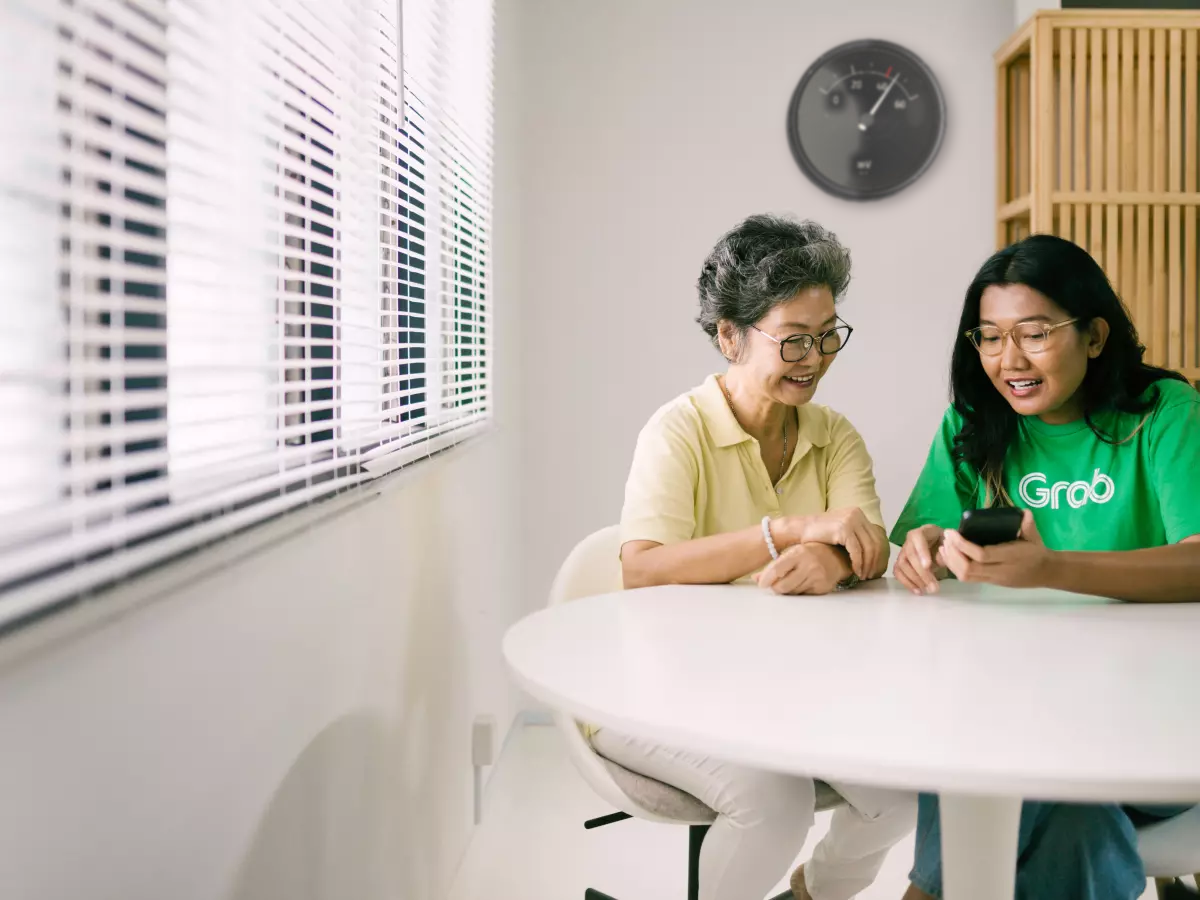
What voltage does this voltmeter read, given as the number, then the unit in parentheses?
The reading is 45 (mV)
